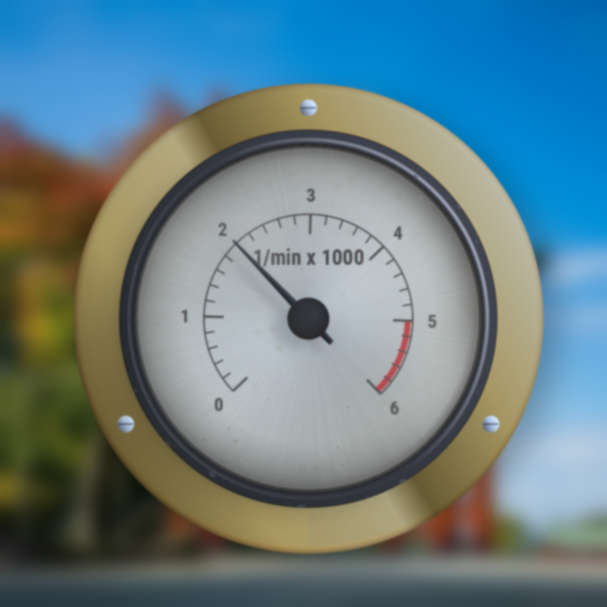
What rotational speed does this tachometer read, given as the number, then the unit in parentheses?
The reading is 2000 (rpm)
